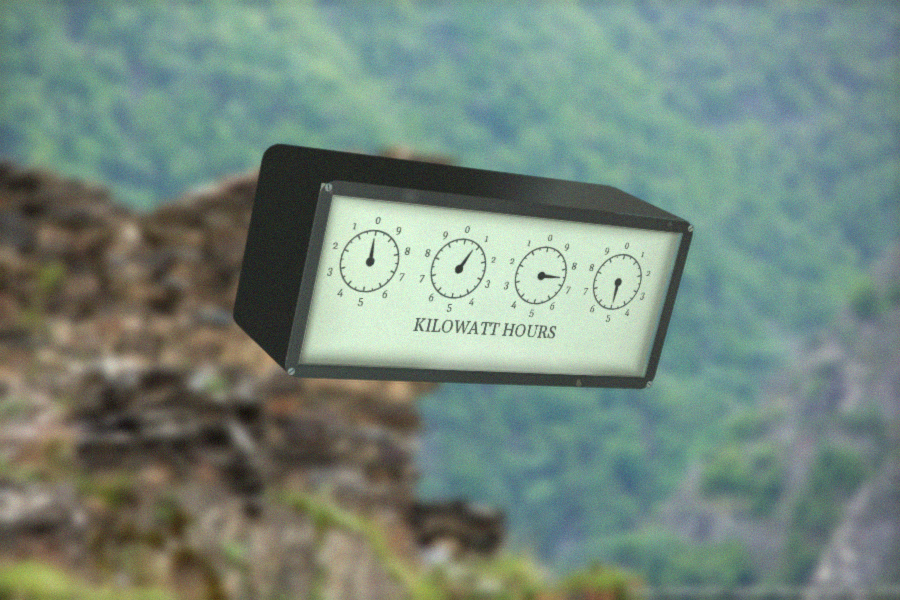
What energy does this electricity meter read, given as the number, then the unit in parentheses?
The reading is 75 (kWh)
